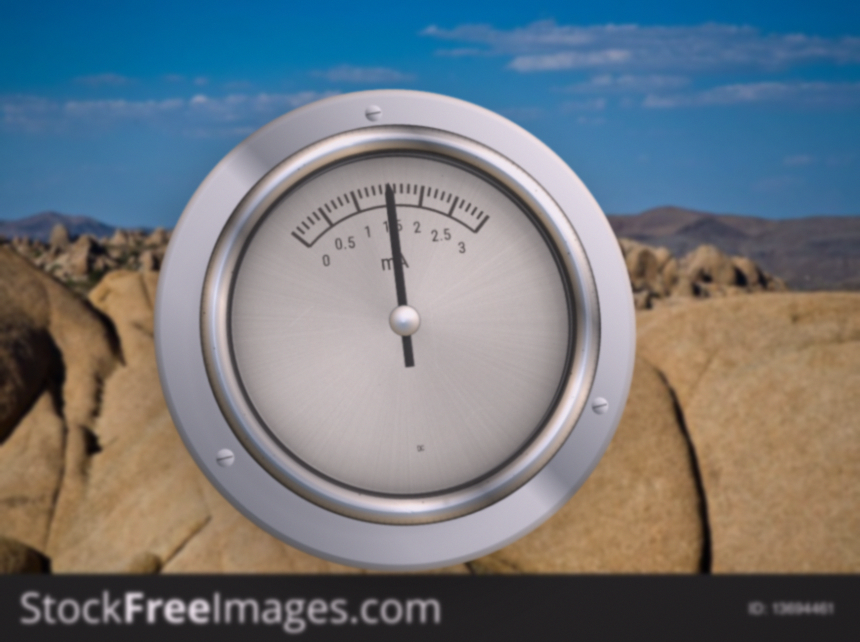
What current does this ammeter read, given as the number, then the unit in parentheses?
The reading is 1.5 (mA)
